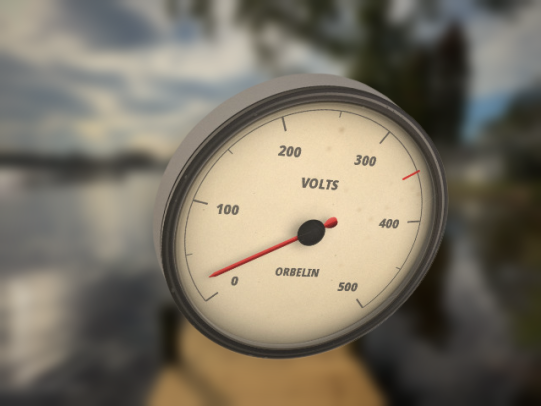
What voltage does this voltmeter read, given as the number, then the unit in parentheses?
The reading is 25 (V)
